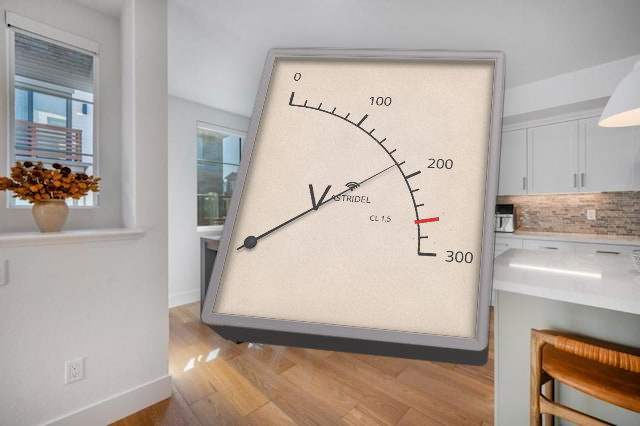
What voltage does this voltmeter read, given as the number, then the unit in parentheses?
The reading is 180 (V)
